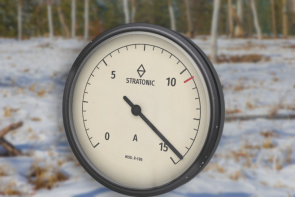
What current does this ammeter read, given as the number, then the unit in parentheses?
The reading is 14.5 (A)
